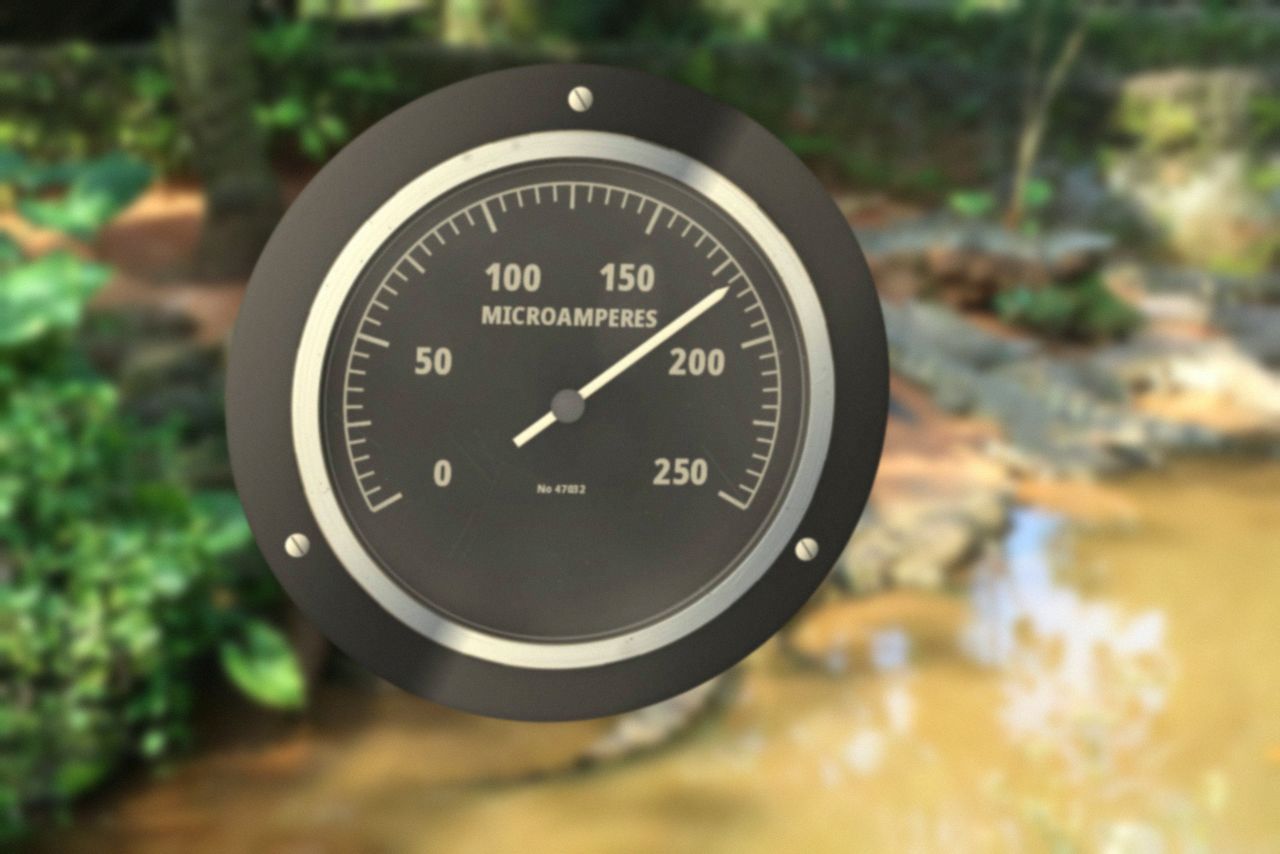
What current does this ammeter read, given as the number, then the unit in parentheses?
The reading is 180 (µA)
